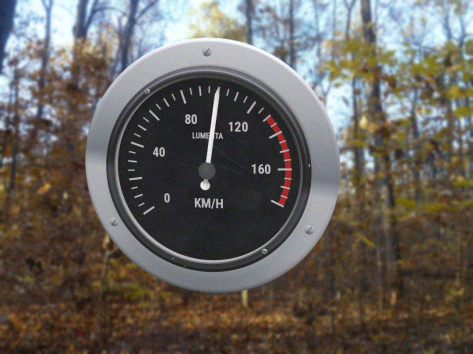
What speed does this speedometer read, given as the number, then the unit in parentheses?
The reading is 100 (km/h)
